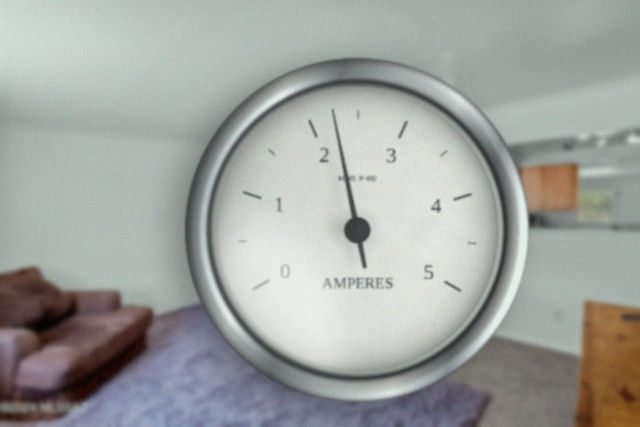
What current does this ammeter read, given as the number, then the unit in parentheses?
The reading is 2.25 (A)
